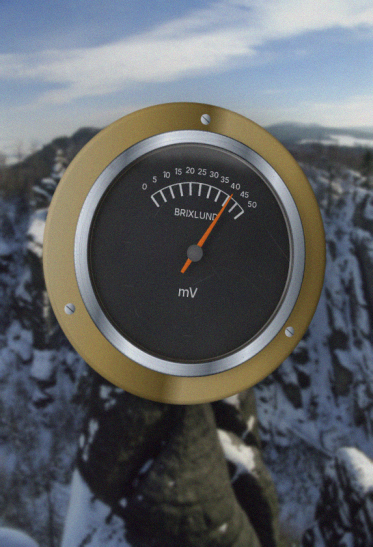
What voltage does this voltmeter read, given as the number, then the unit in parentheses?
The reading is 40 (mV)
